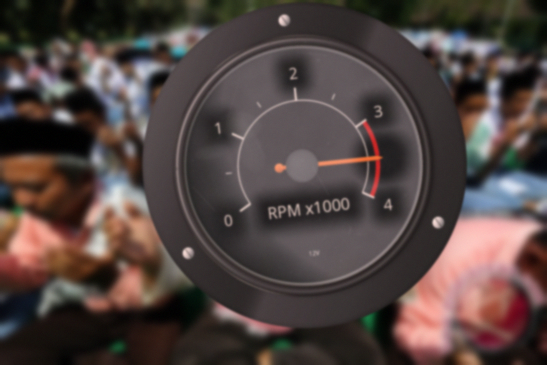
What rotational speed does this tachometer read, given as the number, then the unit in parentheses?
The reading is 3500 (rpm)
